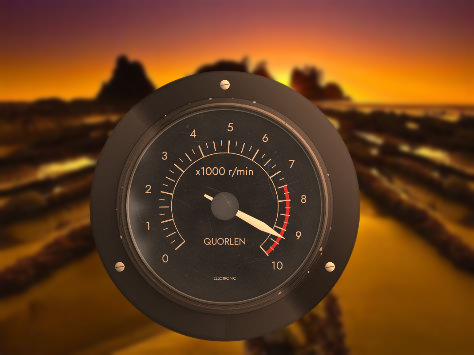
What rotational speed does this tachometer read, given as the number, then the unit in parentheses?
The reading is 9250 (rpm)
